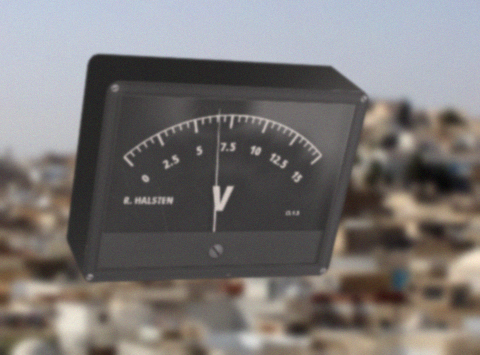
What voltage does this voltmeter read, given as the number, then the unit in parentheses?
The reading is 6.5 (V)
